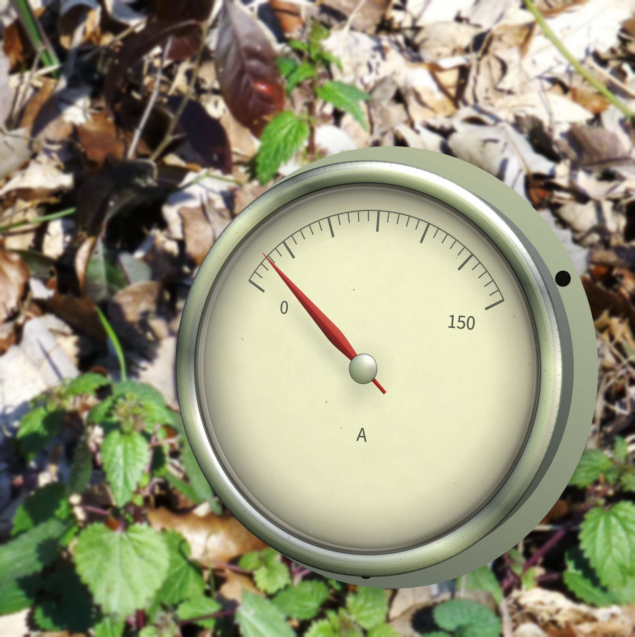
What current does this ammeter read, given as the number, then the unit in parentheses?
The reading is 15 (A)
